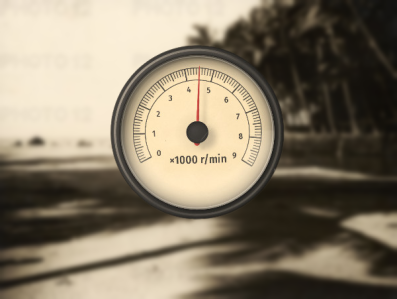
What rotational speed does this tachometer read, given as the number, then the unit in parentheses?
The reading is 4500 (rpm)
